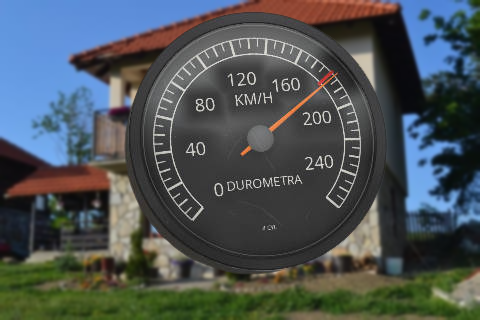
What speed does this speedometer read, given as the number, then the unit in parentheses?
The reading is 182.5 (km/h)
